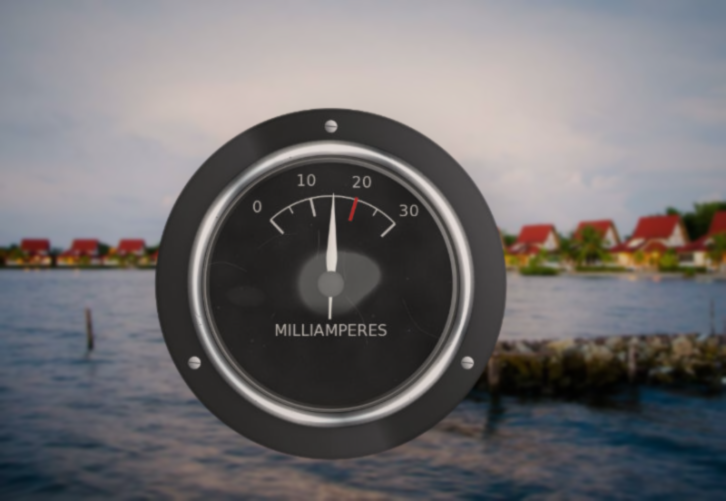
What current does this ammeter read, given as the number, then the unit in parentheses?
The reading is 15 (mA)
